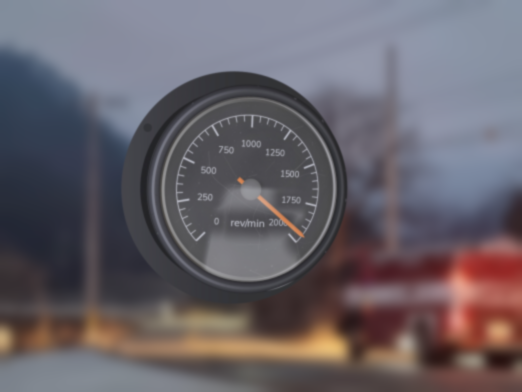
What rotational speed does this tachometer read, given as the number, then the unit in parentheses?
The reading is 1950 (rpm)
